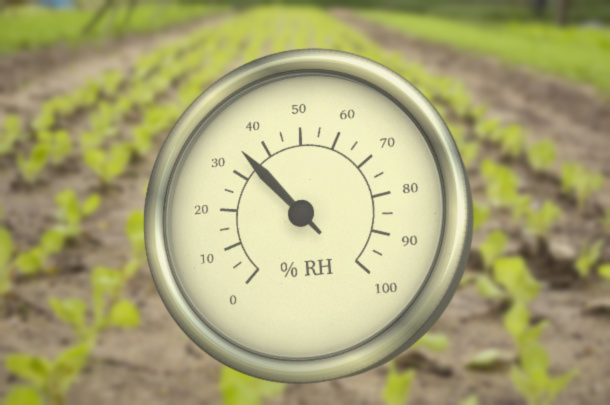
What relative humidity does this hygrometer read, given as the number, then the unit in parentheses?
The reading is 35 (%)
